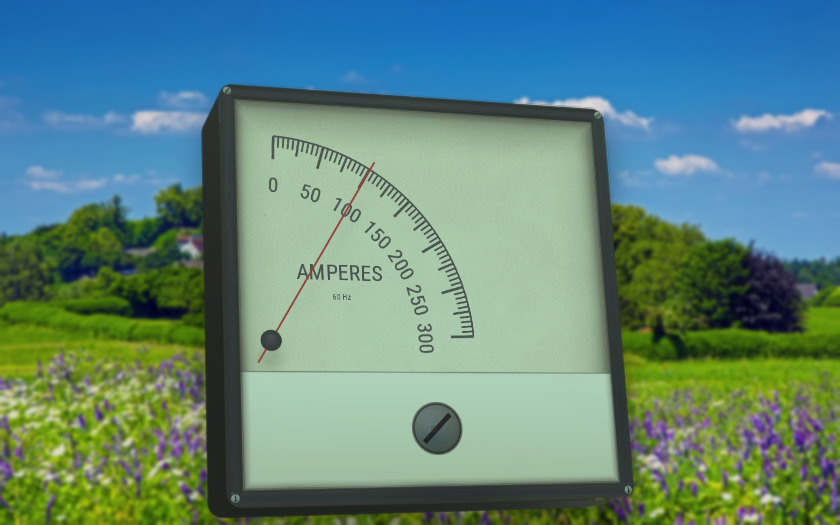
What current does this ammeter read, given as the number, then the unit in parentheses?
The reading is 100 (A)
